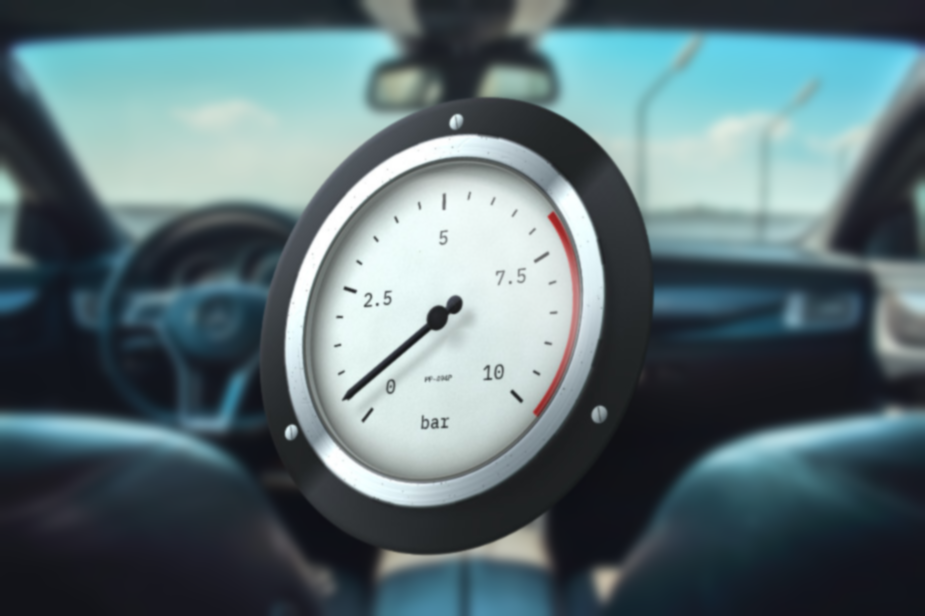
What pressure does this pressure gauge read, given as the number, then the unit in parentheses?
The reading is 0.5 (bar)
